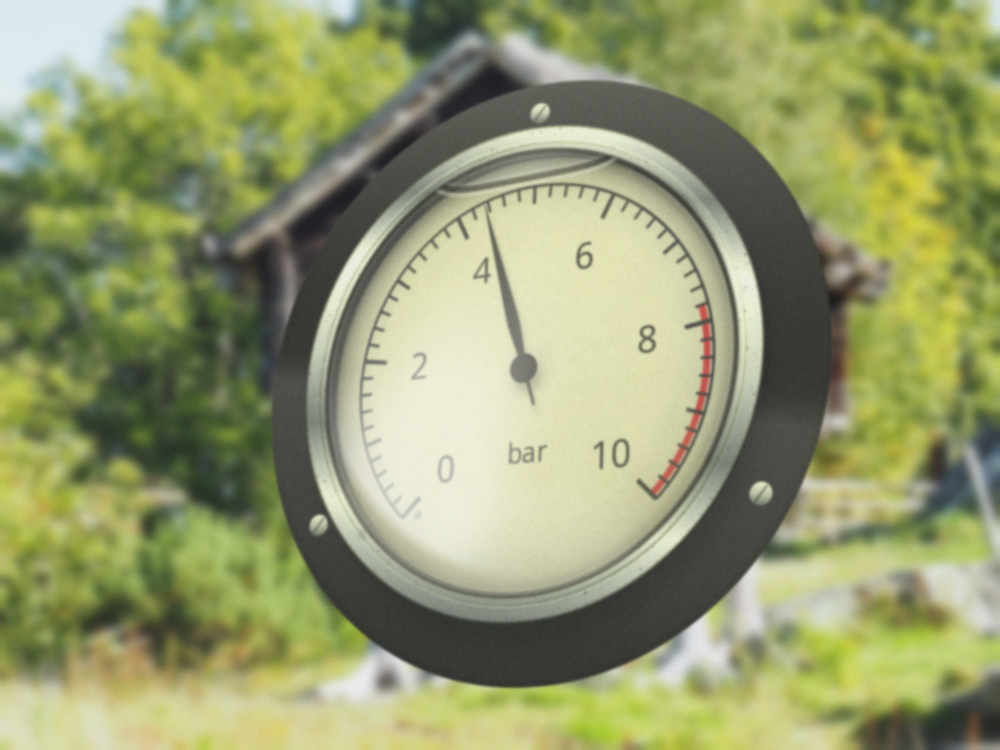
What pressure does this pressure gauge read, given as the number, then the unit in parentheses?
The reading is 4.4 (bar)
